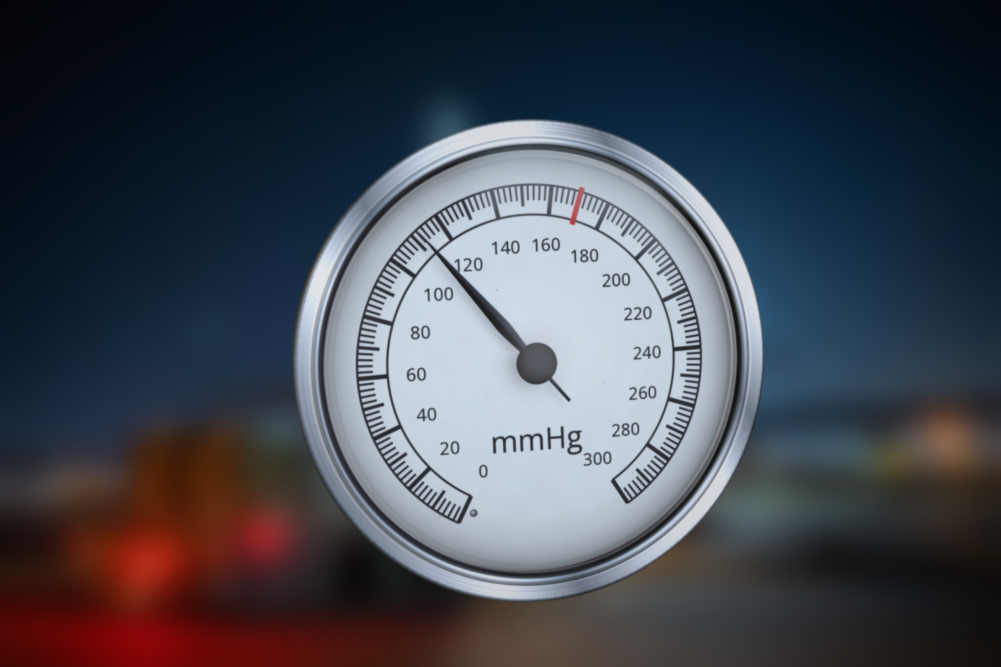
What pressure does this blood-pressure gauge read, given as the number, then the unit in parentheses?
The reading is 112 (mmHg)
